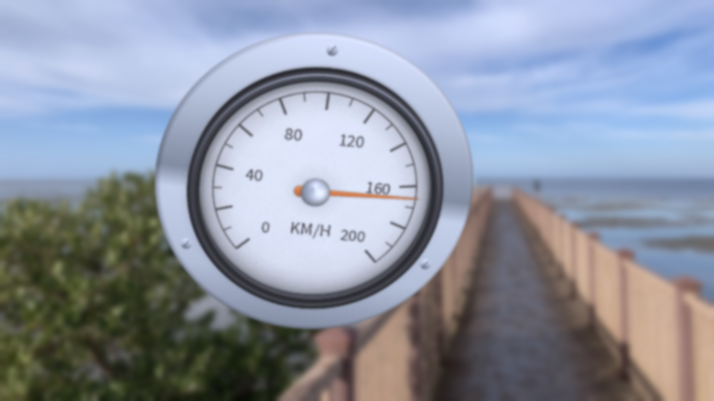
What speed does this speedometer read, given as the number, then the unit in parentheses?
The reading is 165 (km/h)
